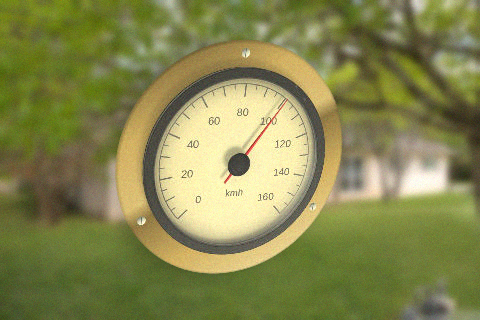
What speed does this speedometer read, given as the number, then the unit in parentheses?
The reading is 100 (km/h)
